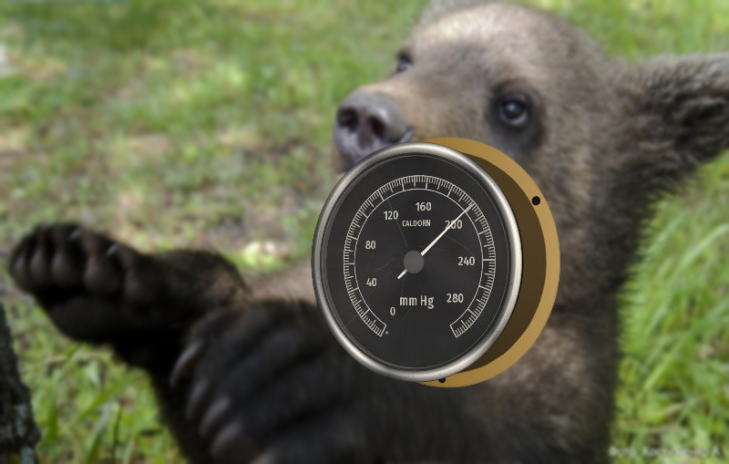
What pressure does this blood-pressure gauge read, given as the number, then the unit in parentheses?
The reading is 200 (mmHg)
